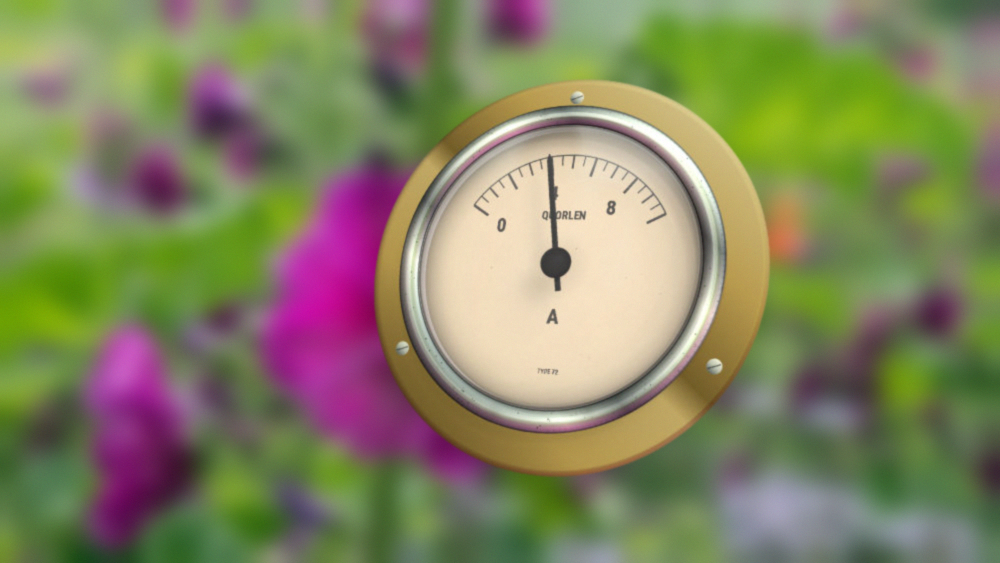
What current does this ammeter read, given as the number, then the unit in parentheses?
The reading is 4 (A)
